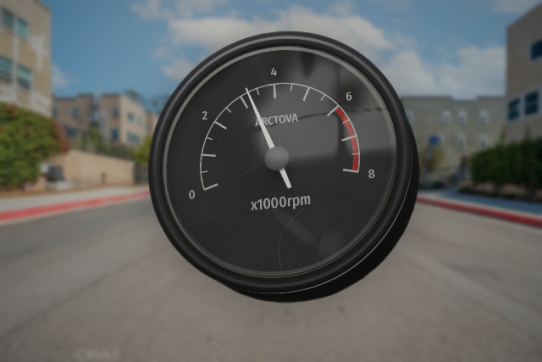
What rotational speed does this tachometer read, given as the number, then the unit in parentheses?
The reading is 3250 (rpm)
